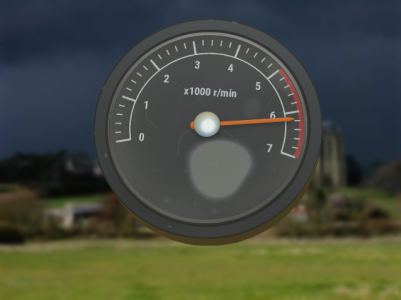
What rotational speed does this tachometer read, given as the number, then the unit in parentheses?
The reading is 6200 (rpm)
